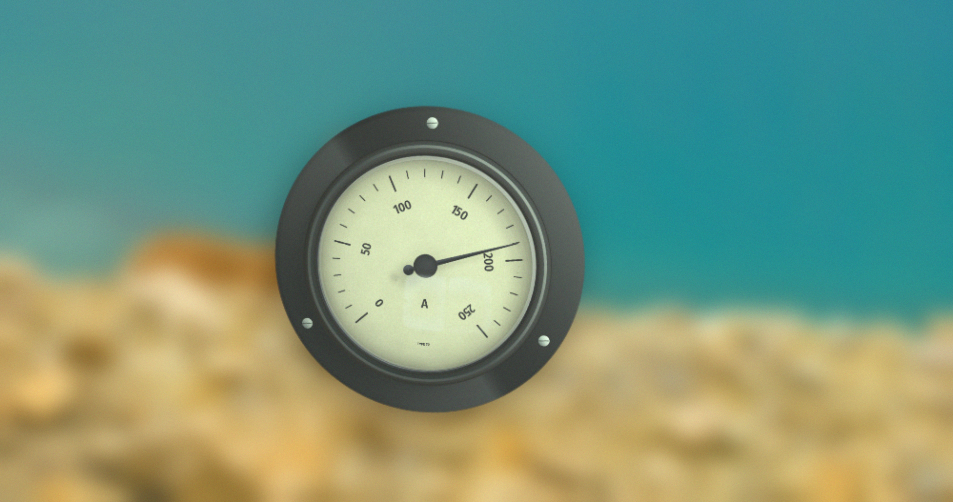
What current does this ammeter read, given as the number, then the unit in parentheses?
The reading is 190 (A)
